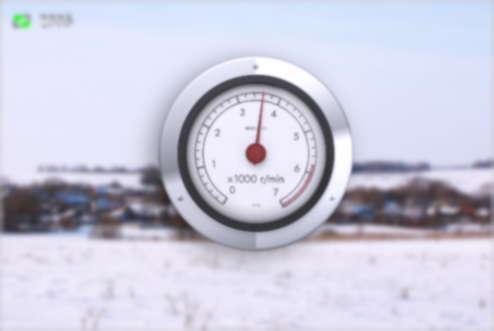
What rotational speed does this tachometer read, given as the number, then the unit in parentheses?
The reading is 3600 (rpm)
